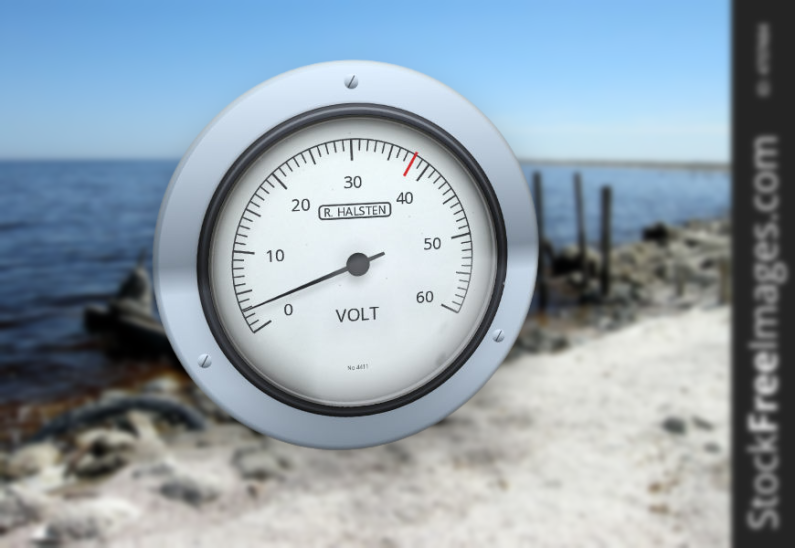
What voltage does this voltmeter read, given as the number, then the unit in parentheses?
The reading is 3 (V)
